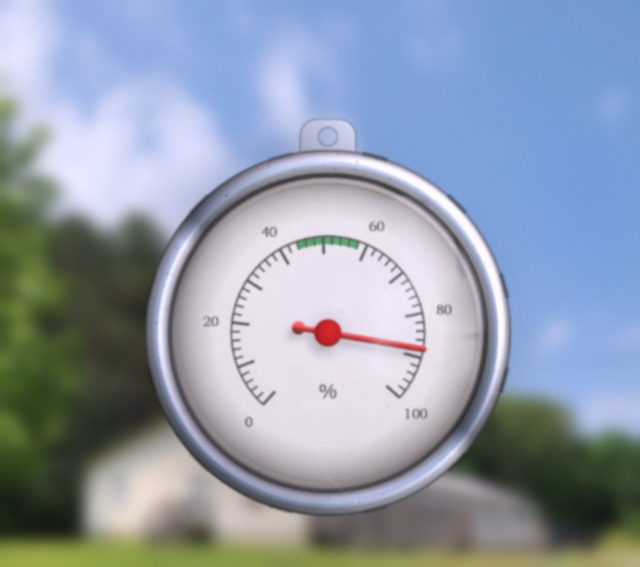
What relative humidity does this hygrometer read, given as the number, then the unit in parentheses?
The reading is 88 (%)
